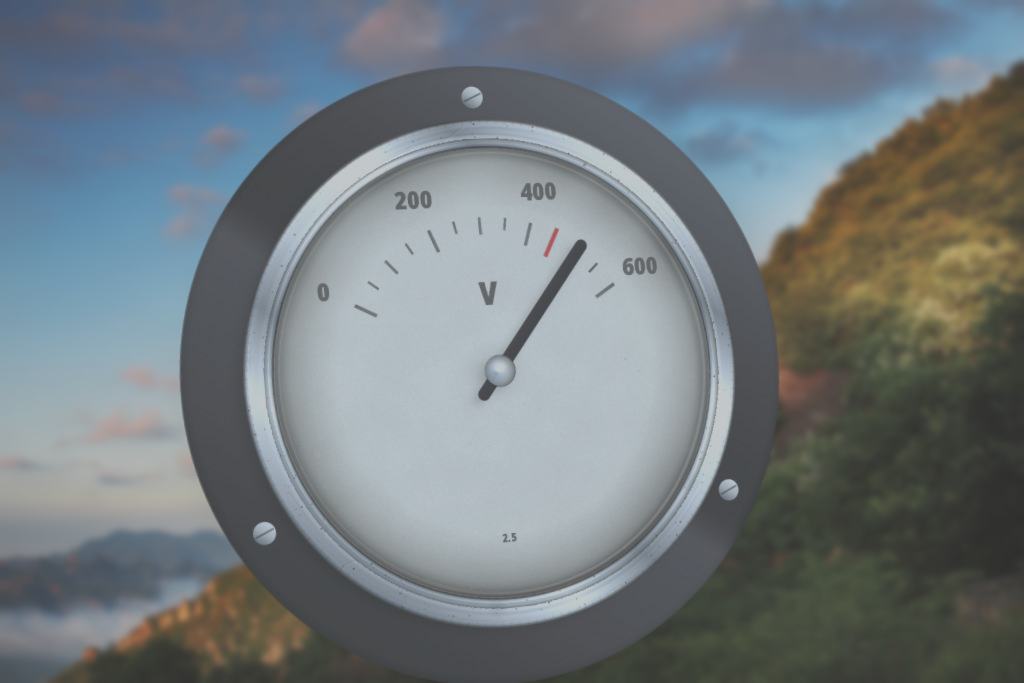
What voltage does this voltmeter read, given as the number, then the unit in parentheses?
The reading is 500 (V)
